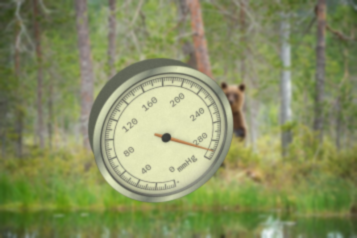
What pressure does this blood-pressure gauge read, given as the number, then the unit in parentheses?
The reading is 290 (mmHg)
